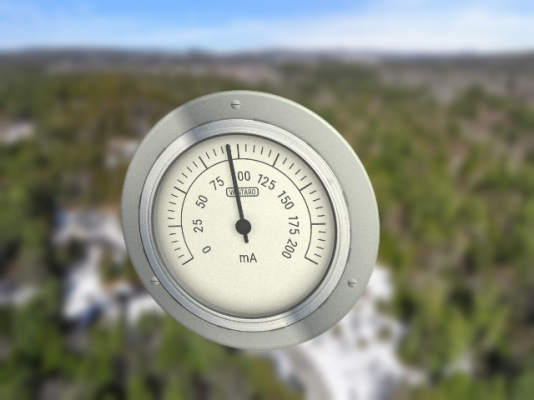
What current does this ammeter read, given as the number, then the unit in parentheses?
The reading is 95 (mA)
